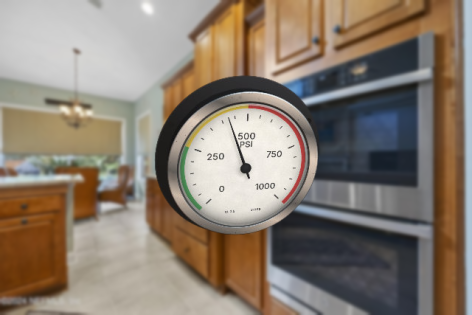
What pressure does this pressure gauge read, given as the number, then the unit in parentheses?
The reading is 425 (psi)
